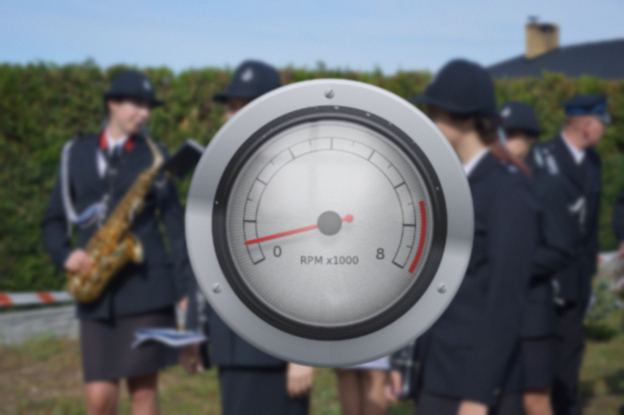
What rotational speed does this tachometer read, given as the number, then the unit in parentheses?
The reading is 500 (rpm)
